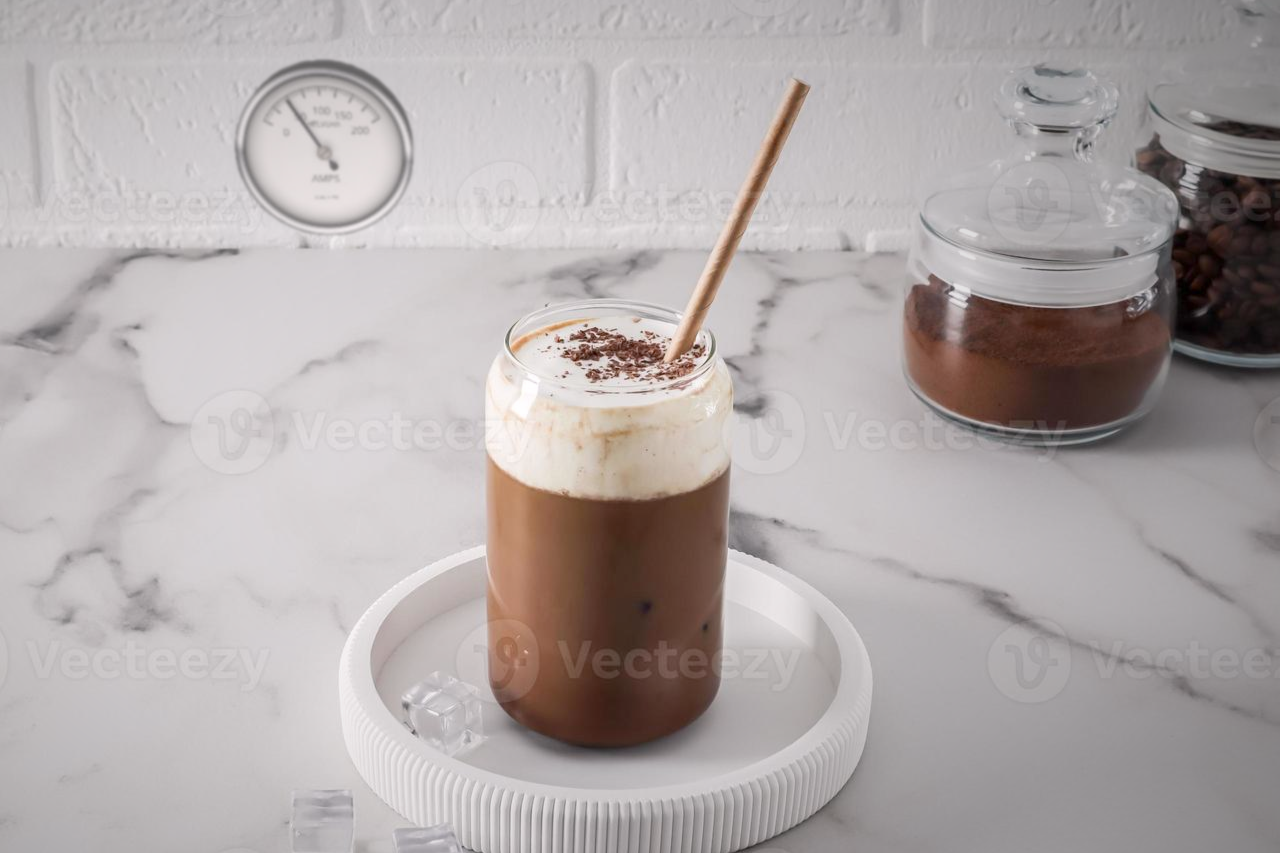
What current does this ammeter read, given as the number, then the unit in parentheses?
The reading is 50 (A)
